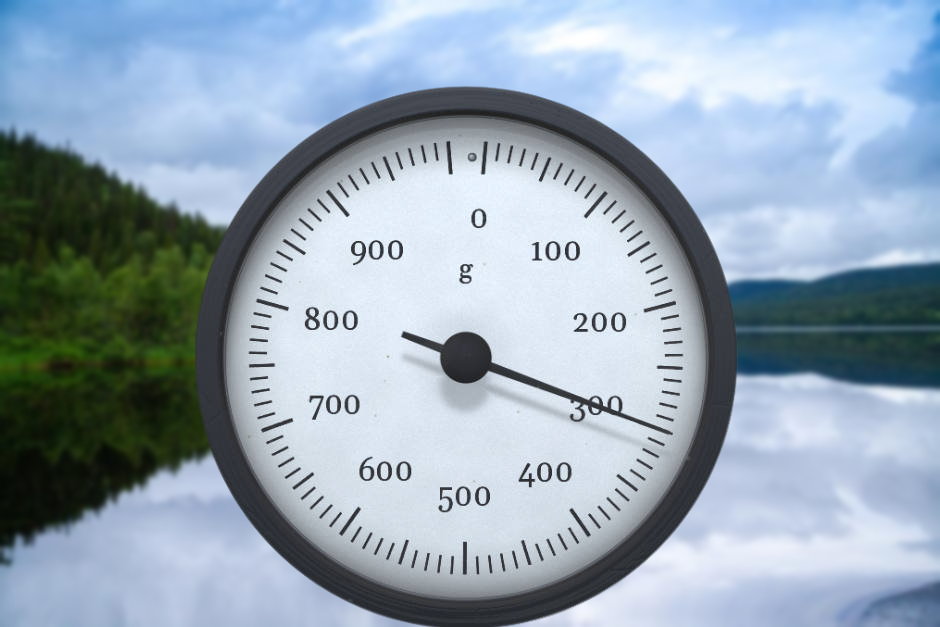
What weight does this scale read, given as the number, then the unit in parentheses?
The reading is 300 (g)
